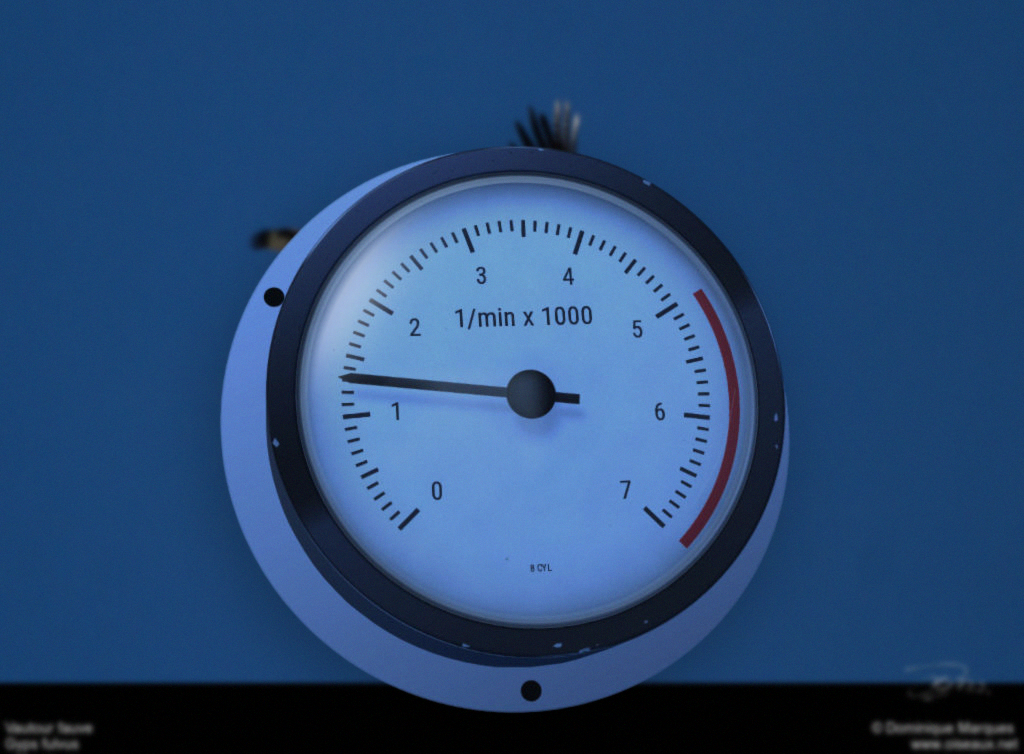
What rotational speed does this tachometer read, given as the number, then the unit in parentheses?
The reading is 1300 (rpm)
